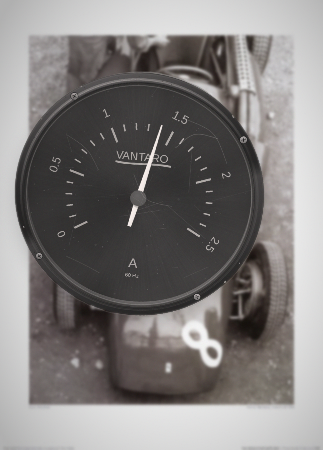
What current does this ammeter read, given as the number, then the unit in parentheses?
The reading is 1.4 (A)
